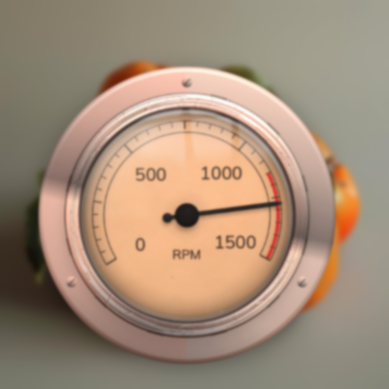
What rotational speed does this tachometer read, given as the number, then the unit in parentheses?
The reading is 1275 (rpm)
